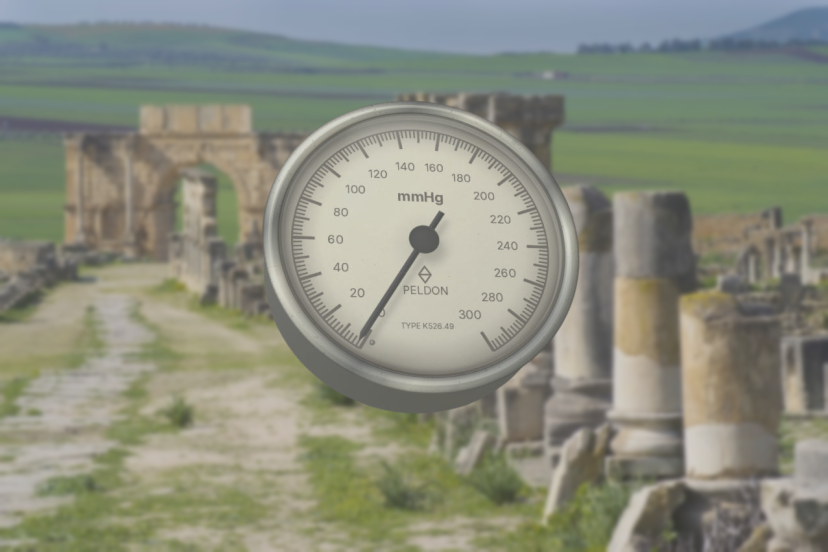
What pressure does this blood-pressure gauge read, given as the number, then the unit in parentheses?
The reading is 2 (mmHg)
